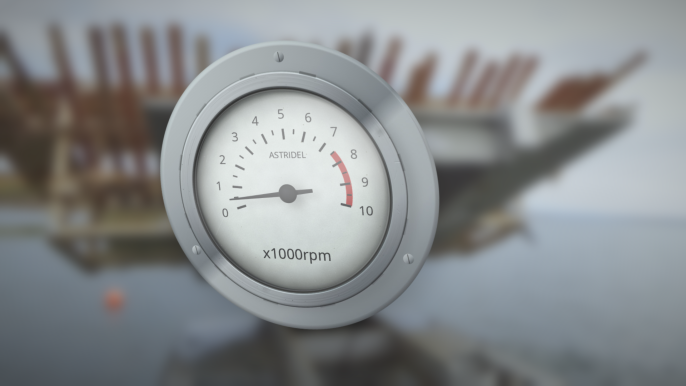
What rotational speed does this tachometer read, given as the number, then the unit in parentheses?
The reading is 500 (rpm)
